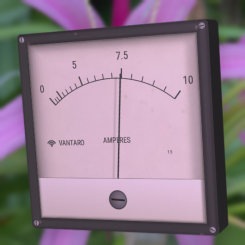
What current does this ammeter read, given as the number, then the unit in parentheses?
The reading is 7.5 (A)
